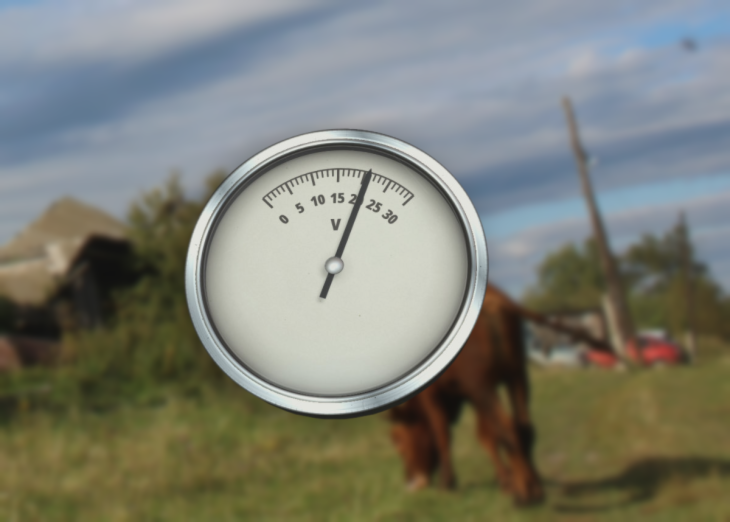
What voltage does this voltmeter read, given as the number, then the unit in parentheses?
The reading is 21 (V)
